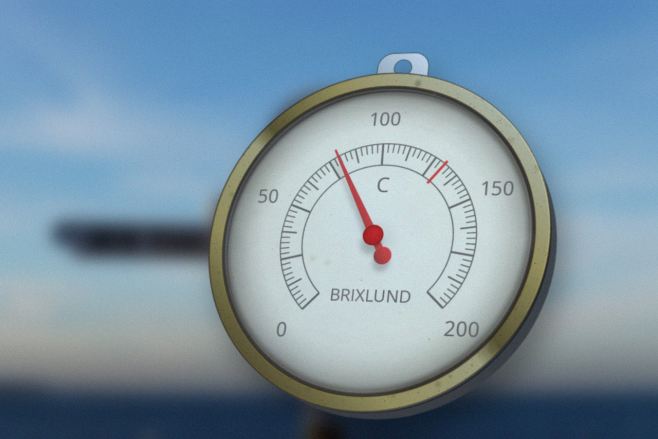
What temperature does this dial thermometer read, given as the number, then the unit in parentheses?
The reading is 80 (°C)
